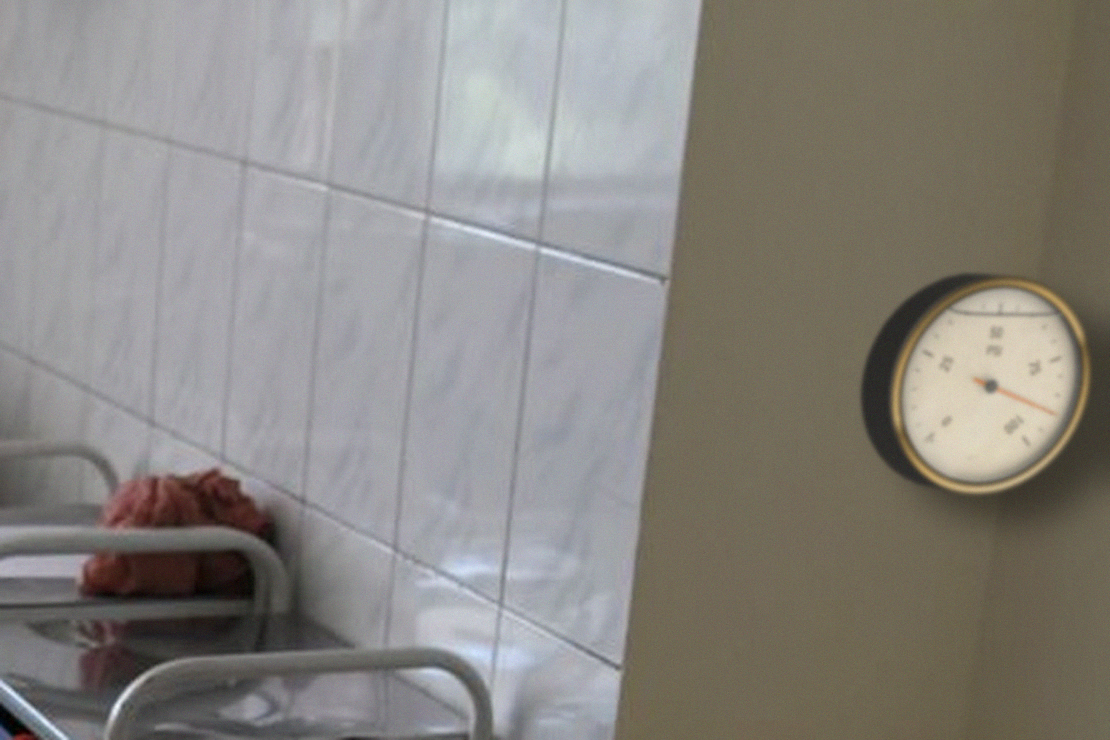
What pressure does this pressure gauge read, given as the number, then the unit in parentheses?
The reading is 90 (psi)
